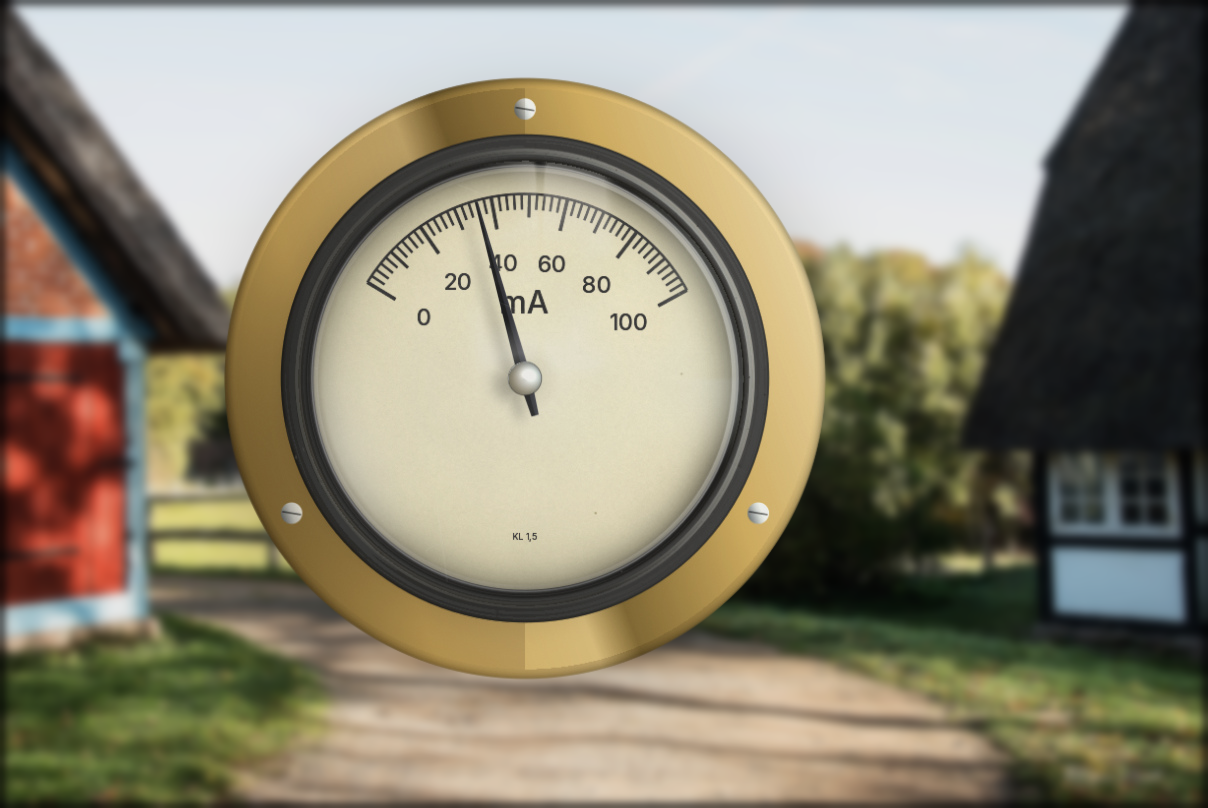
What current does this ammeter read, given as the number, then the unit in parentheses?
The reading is 36 (mA)
